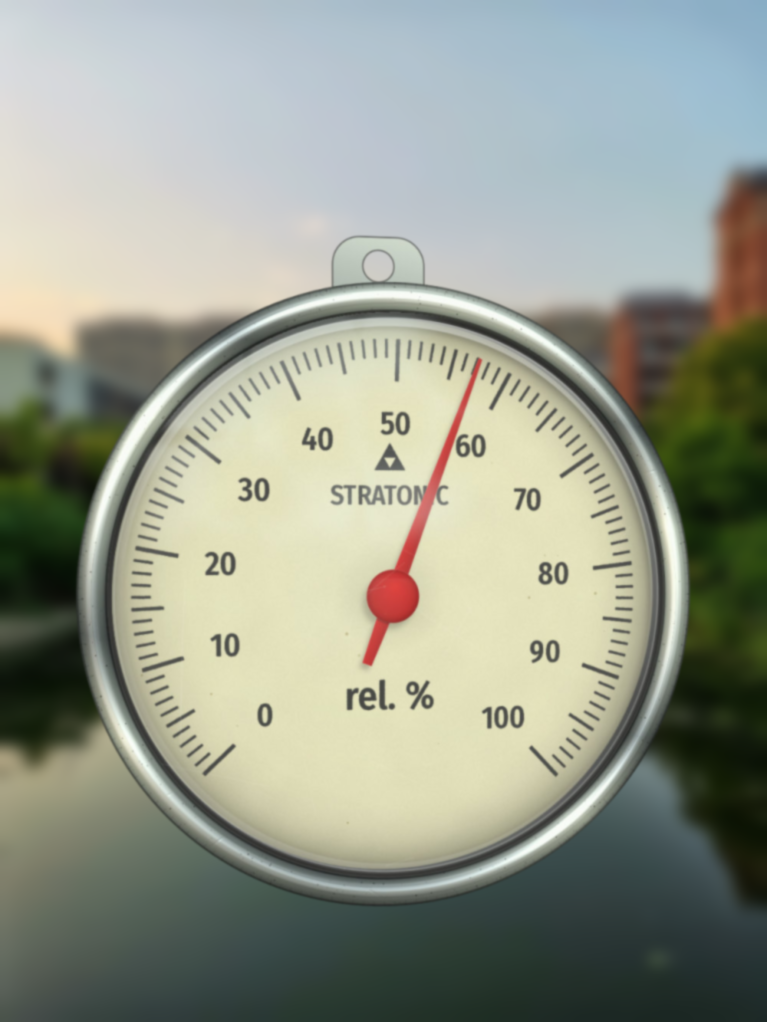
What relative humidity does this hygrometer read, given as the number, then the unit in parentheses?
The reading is 57 (%)
